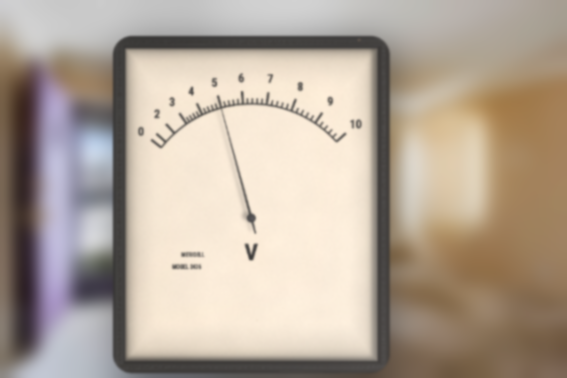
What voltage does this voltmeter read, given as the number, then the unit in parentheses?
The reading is 5 (V)
